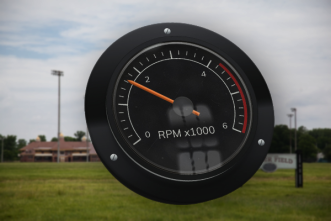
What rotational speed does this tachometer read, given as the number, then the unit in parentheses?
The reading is 1600 (rpm)
